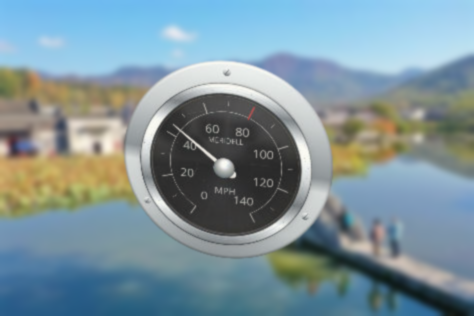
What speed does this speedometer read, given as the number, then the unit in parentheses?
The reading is 45 (mph)
